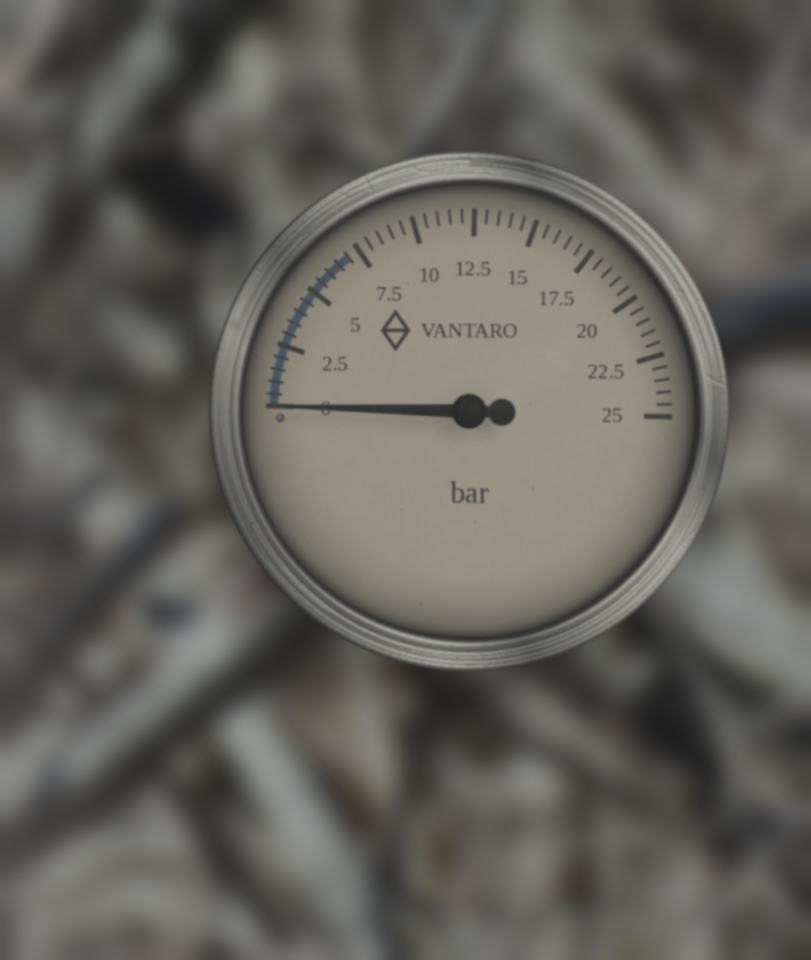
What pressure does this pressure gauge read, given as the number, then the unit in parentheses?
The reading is 0 (bar)
